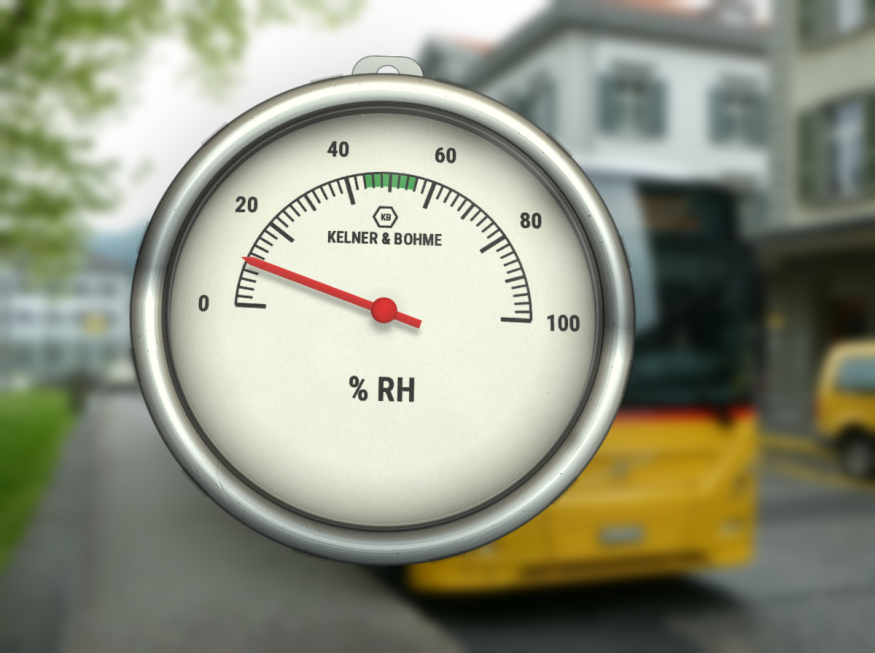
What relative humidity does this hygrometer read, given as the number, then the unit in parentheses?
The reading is 10 (%)
